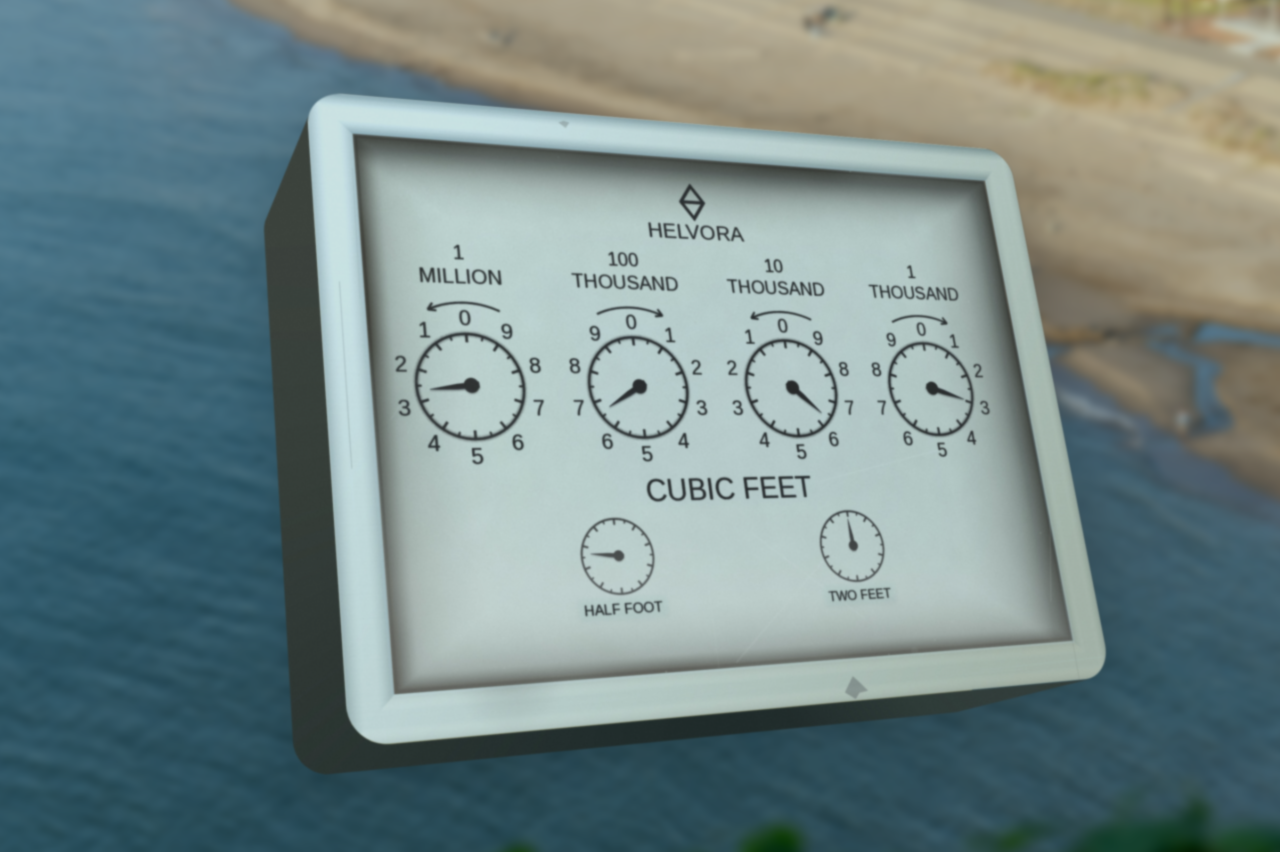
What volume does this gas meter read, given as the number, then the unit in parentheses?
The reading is 266300 (ft³)
